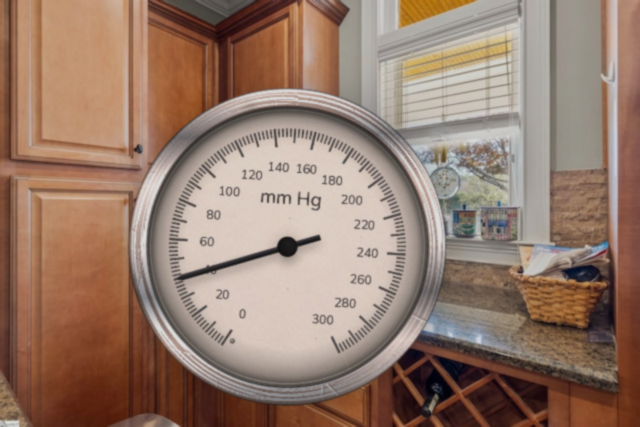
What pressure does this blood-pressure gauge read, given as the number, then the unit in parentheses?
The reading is 40 (mmHg)
